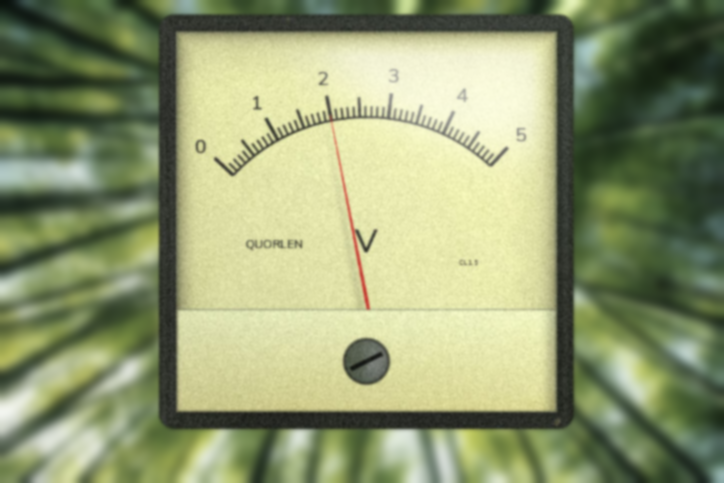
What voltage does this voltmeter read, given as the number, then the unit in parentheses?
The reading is 2 (V)
